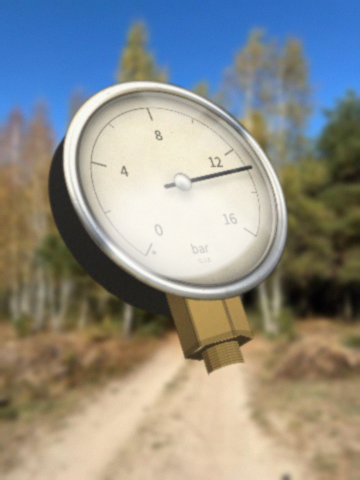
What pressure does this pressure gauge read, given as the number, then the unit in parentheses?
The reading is 13 (bar)
